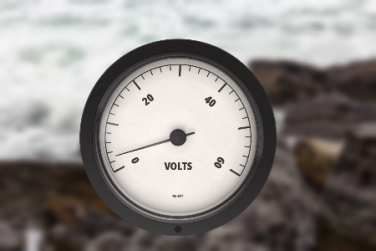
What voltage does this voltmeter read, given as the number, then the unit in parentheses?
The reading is 3 (V)
